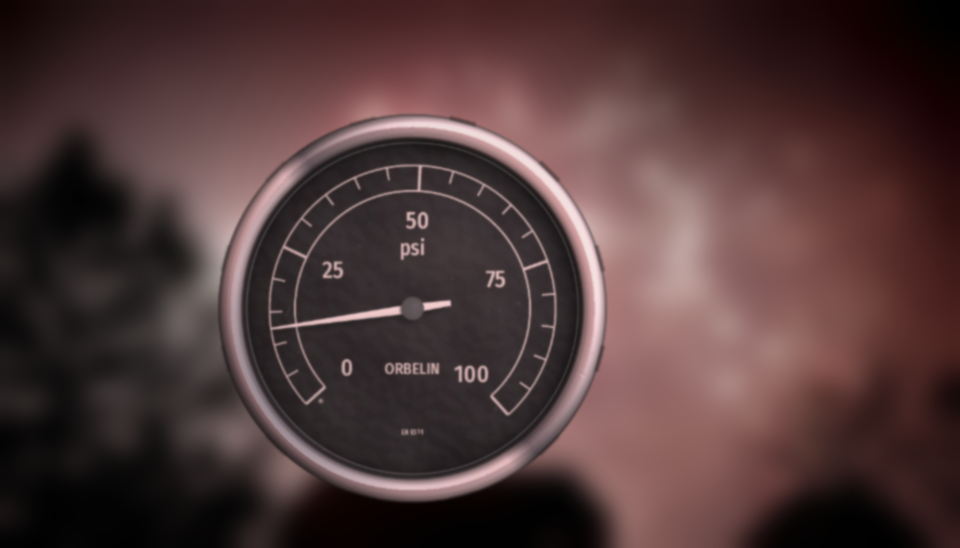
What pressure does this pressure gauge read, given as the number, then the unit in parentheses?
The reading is 12.5 (psi)
